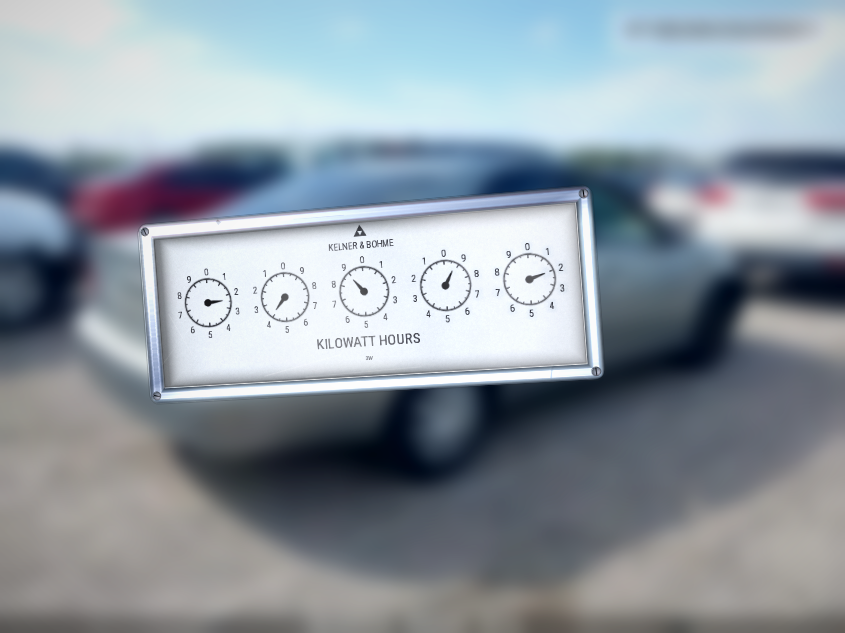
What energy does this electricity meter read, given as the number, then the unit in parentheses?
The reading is 23892 (kWh)
